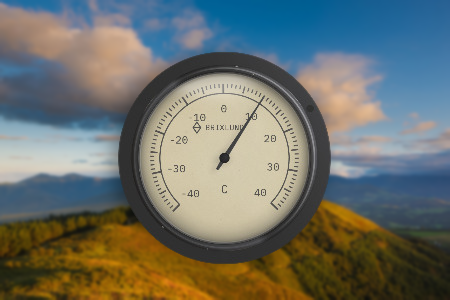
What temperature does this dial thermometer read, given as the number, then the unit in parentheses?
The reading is 10 (°C)
